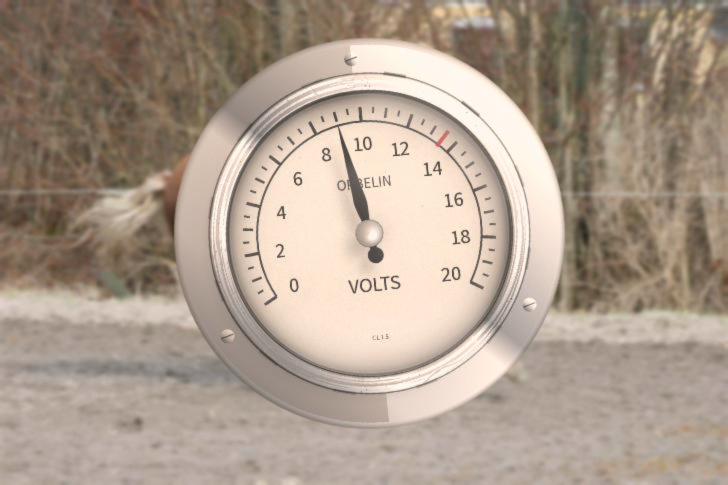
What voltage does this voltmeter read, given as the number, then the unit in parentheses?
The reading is 9 (V)
